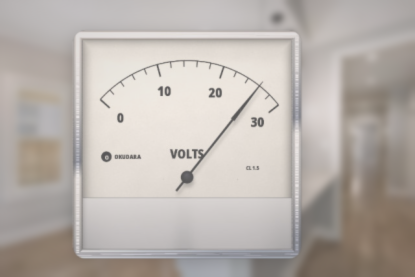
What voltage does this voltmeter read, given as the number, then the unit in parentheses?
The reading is 26 (V)
